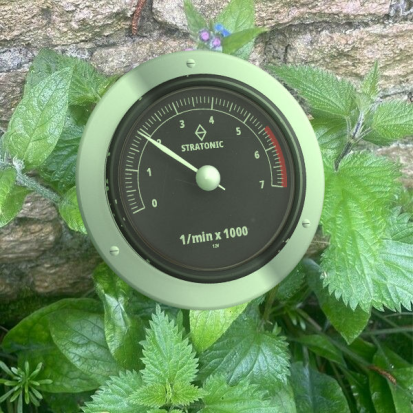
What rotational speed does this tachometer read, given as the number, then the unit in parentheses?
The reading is 1900 (rpm)
